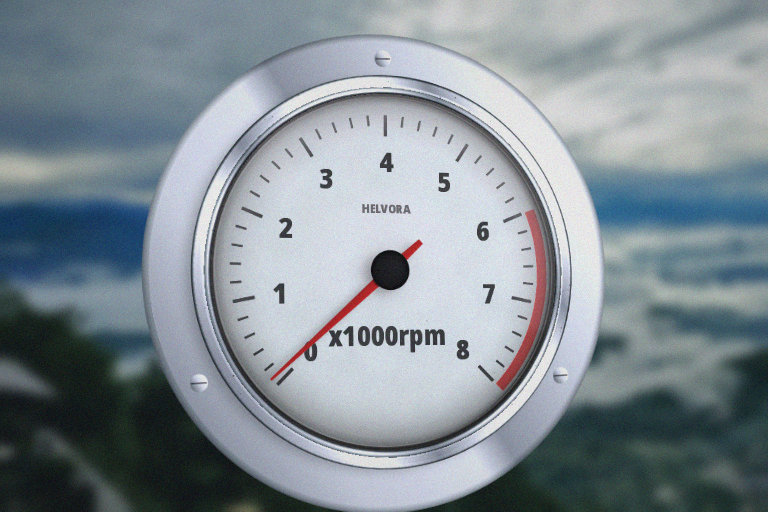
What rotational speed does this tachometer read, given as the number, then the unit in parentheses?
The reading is 100 (rpm)
